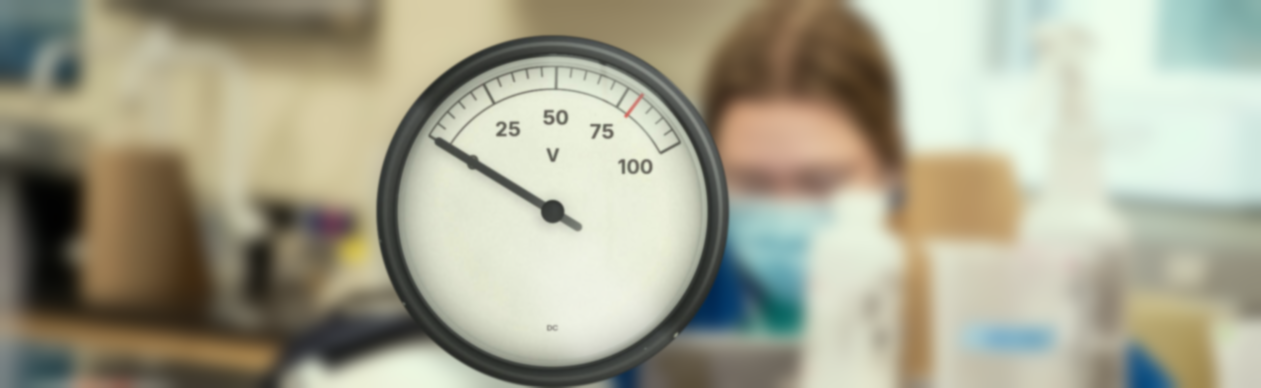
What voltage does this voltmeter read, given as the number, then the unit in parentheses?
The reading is 0 (V)
